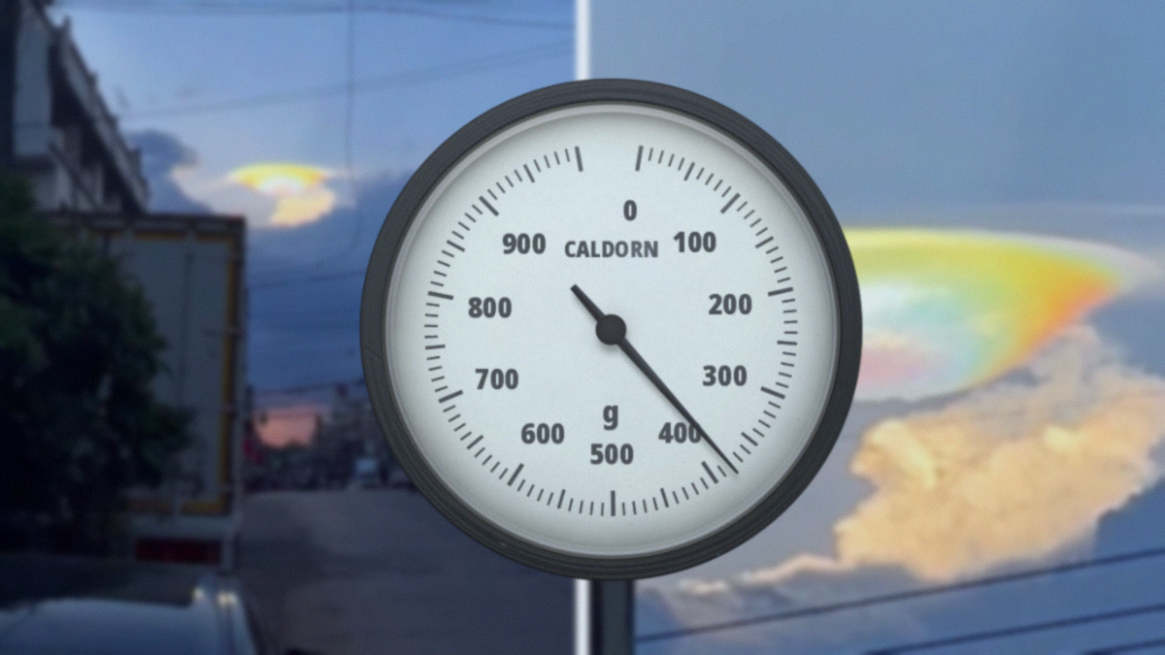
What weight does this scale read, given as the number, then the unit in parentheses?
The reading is 380 (g)
